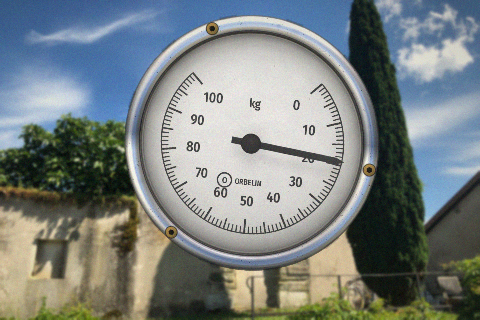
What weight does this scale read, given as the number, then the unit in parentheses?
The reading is 19 (kg)
